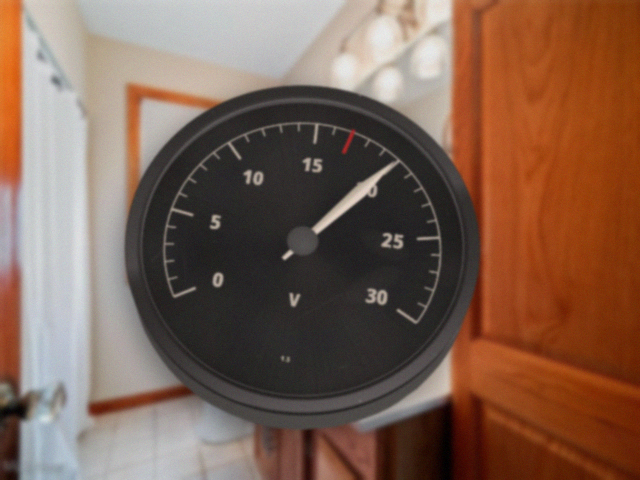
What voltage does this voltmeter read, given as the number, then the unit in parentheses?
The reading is 20 (V)
